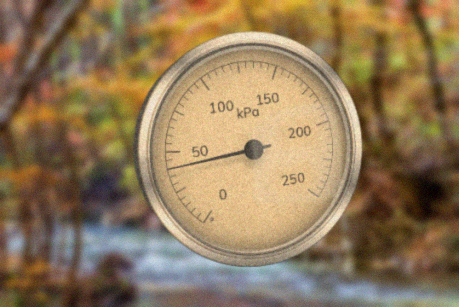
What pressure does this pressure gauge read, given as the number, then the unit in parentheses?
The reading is 40 (kPa)
